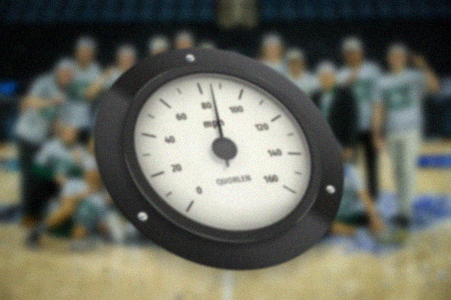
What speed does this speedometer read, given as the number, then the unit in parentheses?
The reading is 85 (mph)
